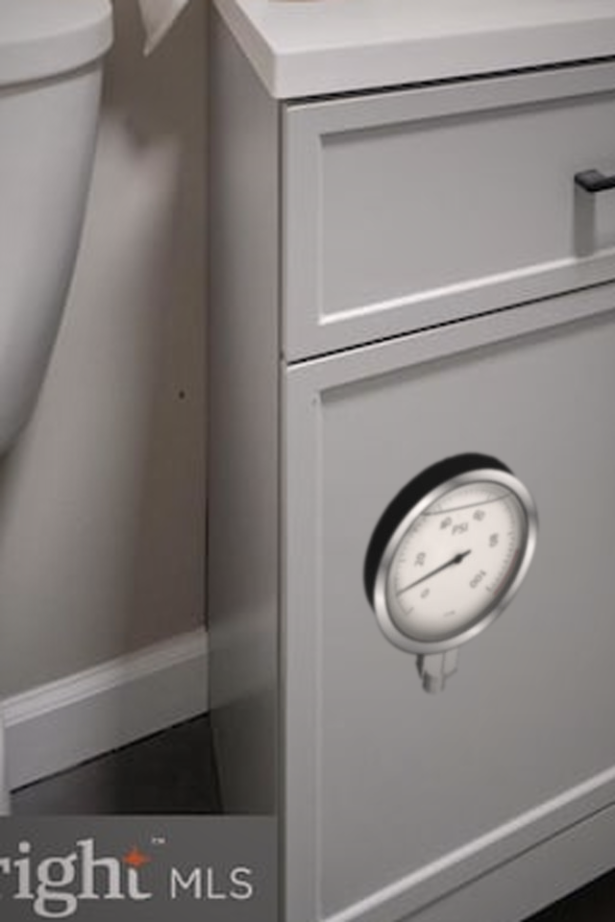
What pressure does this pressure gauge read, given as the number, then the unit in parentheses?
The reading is 10 (psi)
